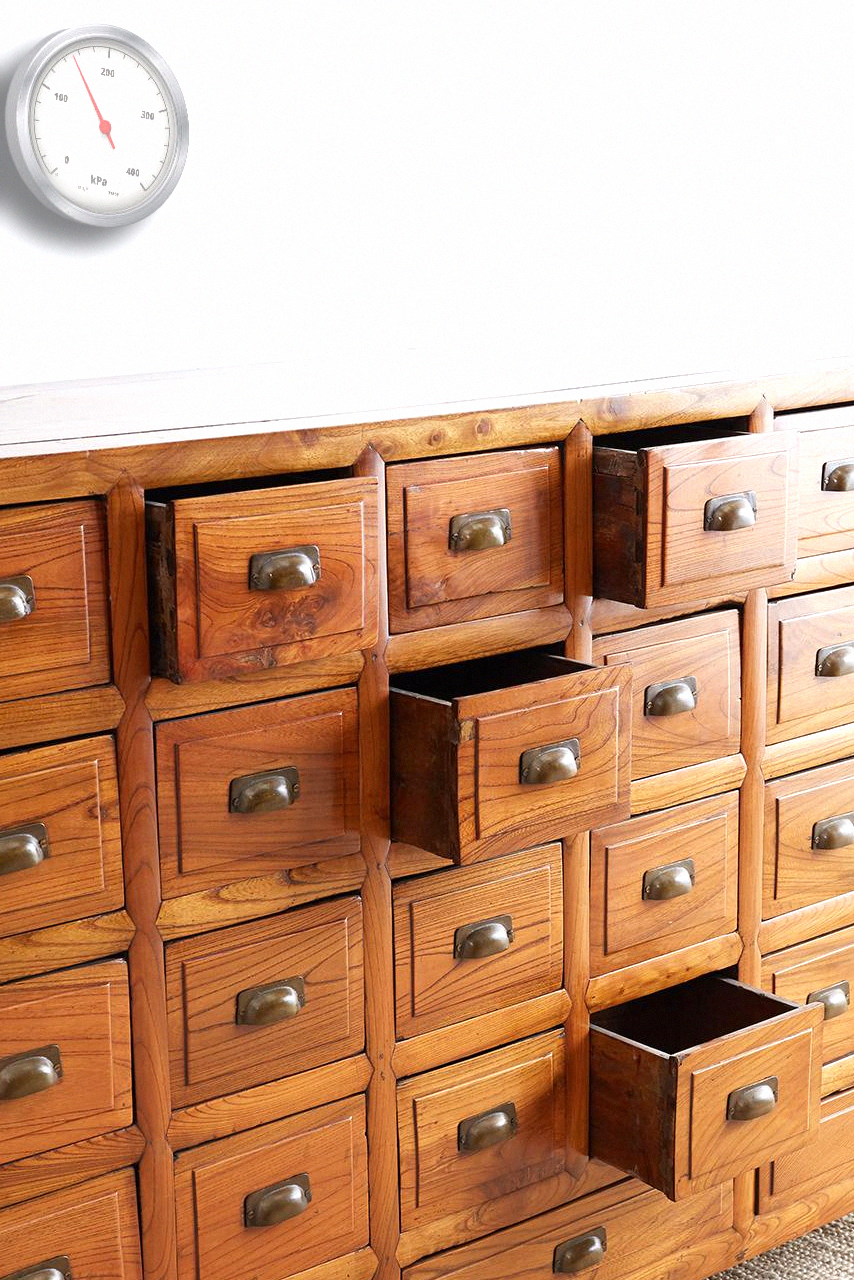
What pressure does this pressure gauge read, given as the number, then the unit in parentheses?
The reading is 150 (kPa)
